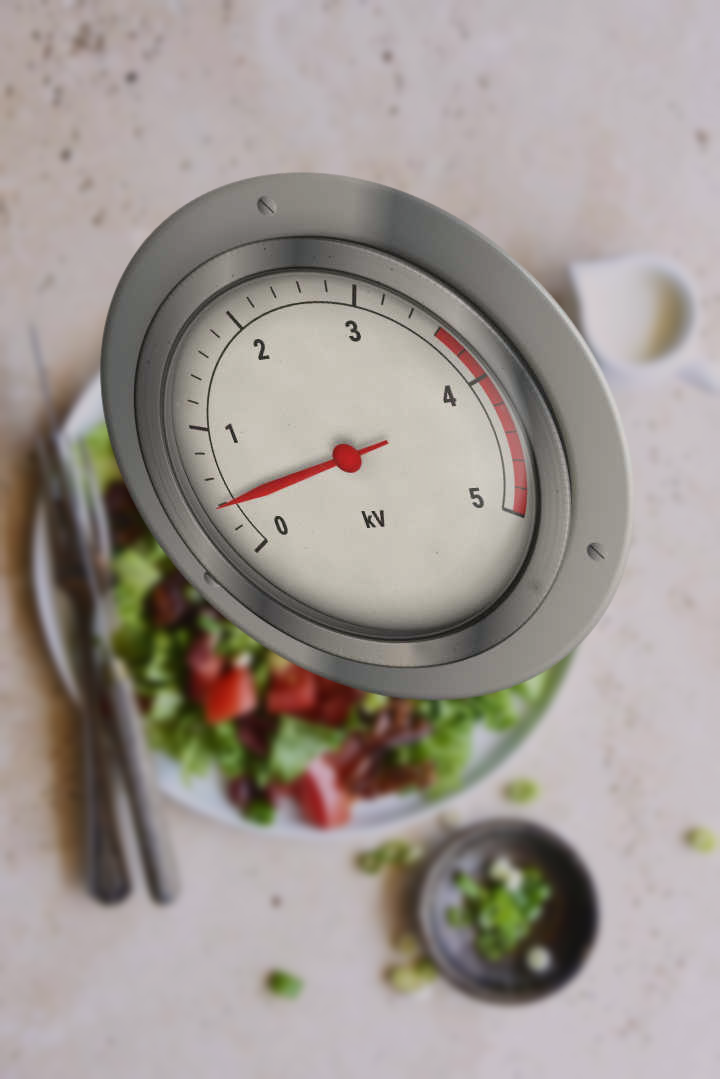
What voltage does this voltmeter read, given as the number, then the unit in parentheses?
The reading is 0.4 (kV)
